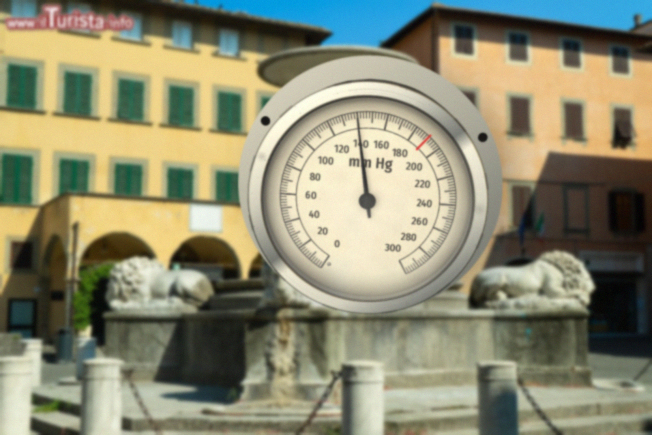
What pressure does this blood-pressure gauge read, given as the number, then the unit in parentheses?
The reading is 140 (mmHg)
